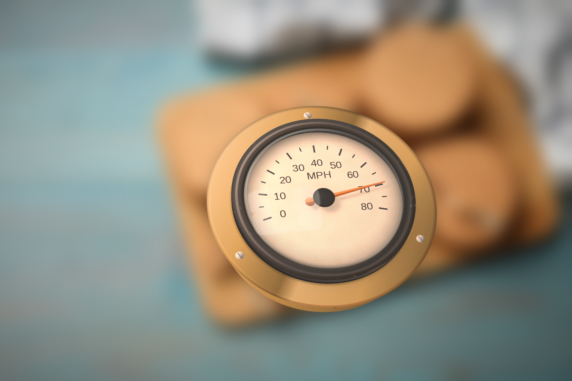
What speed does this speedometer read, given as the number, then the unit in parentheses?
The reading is 70 (mph)
